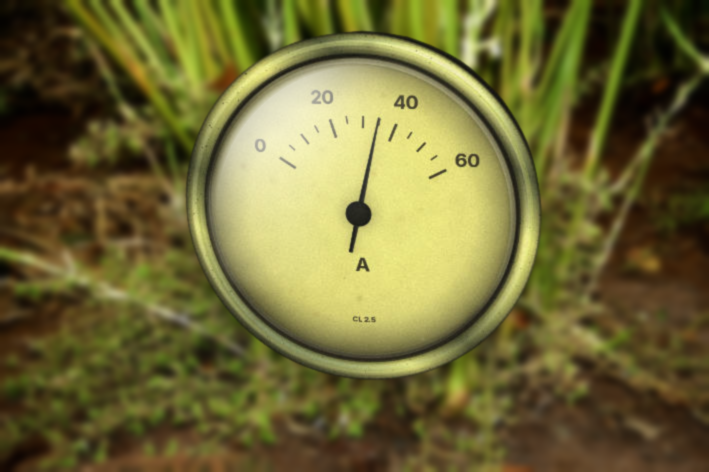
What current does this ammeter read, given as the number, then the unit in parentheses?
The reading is 35 (A)
